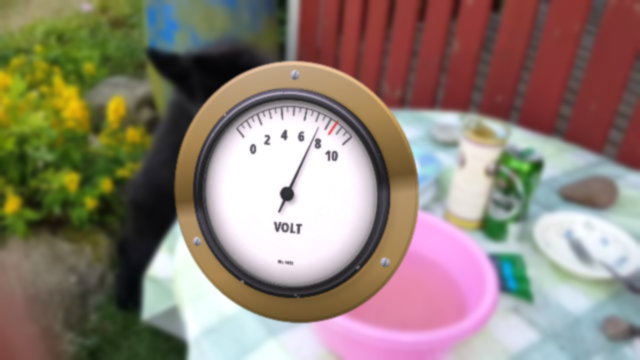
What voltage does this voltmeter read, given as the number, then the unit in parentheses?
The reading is 7.5 (V)
